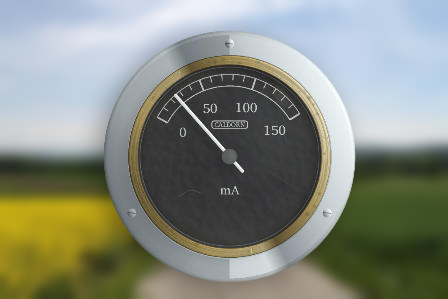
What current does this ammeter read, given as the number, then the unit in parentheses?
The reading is 25 (mA)
